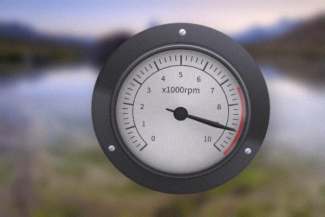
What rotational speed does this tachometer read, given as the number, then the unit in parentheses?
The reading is 9000 (rpm)
